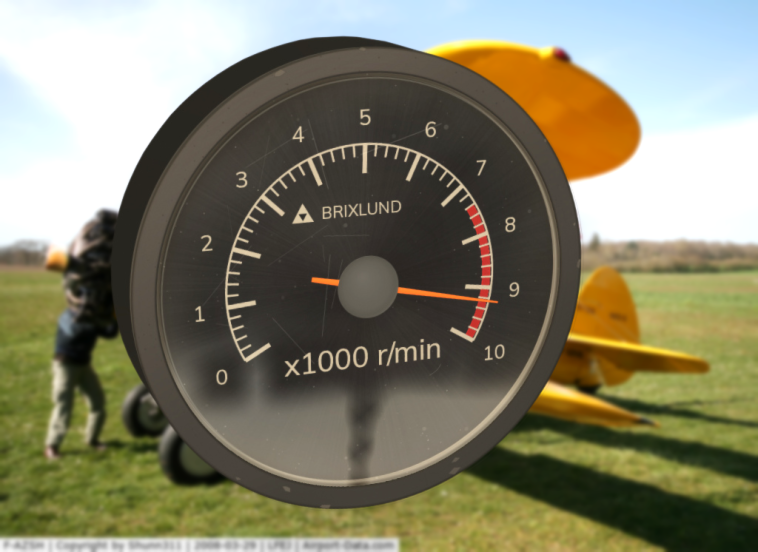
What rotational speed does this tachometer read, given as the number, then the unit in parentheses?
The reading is 9200 (rpm)
